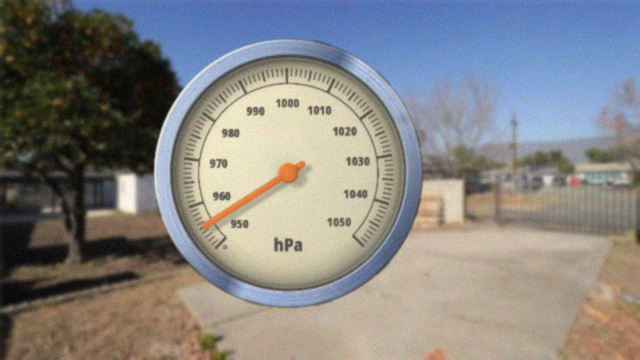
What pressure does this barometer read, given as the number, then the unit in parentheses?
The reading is 955 (hPa)
